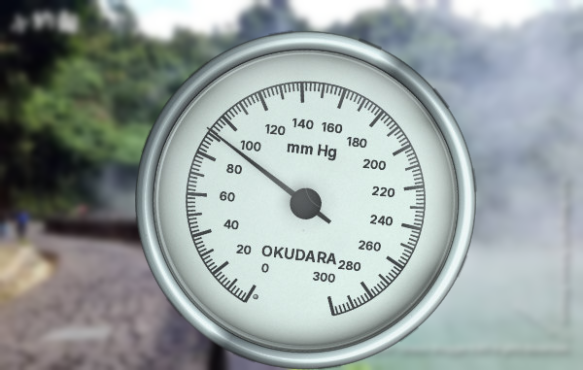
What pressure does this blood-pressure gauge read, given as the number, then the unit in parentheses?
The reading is 92 (mmHg)
